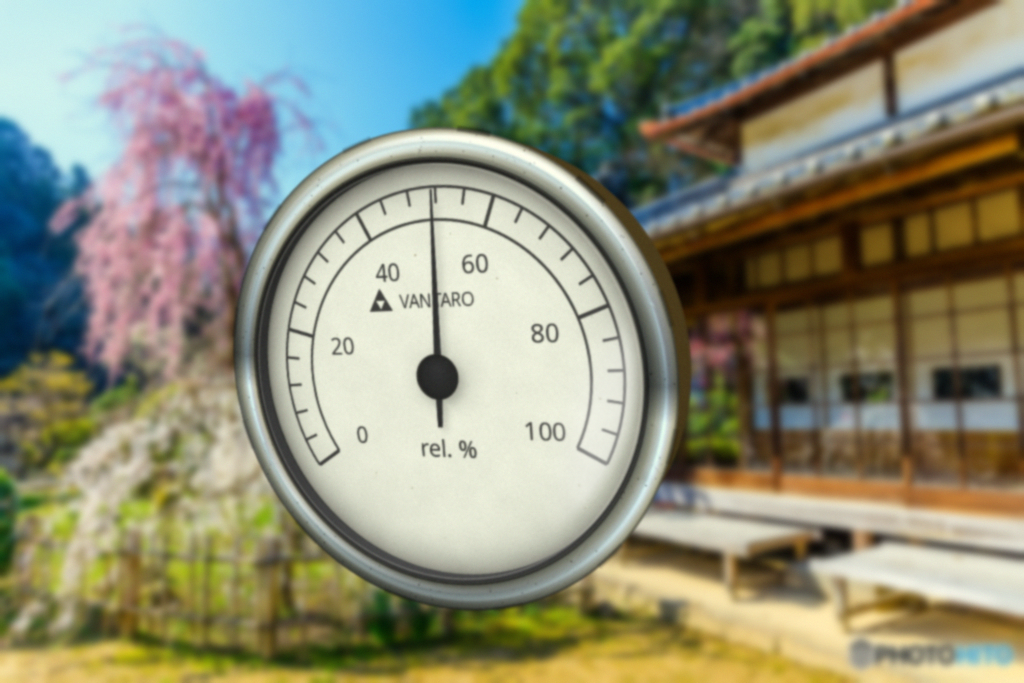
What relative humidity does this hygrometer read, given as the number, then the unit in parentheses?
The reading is 52 (%)
